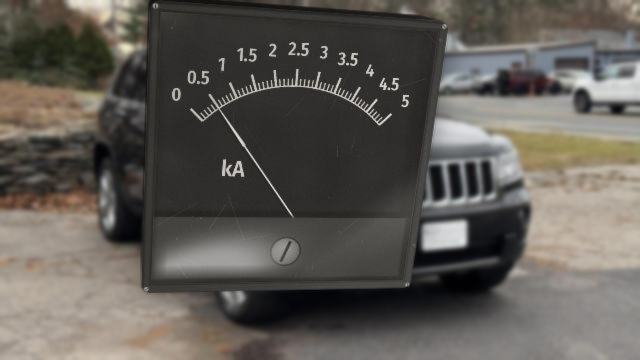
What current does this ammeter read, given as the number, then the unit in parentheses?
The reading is 0.5 (kA)
